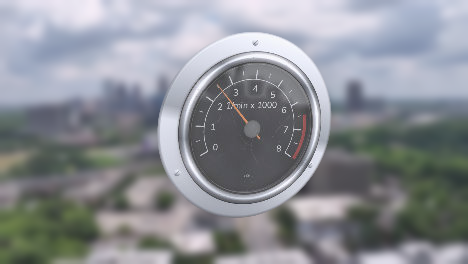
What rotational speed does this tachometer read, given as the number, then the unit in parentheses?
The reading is 2500 (rpm)
